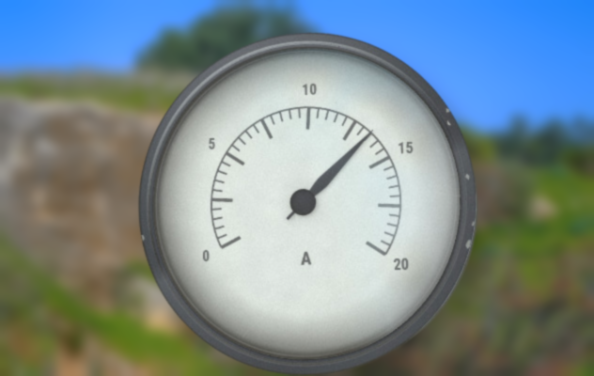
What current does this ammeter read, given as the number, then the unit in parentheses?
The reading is 13.5 (A)
